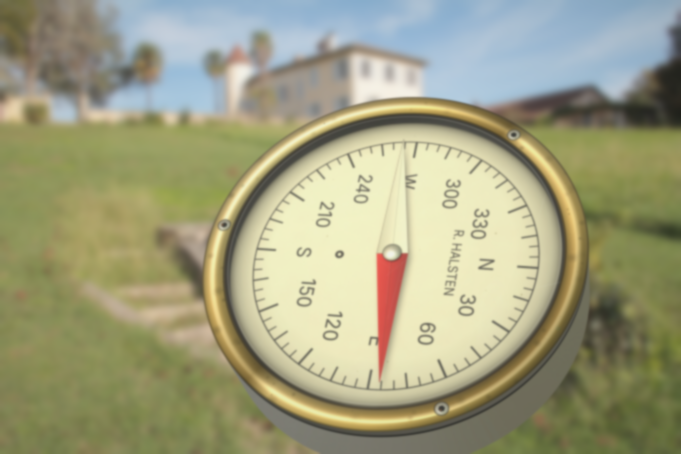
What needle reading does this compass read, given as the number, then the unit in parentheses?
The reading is 85 (°)
